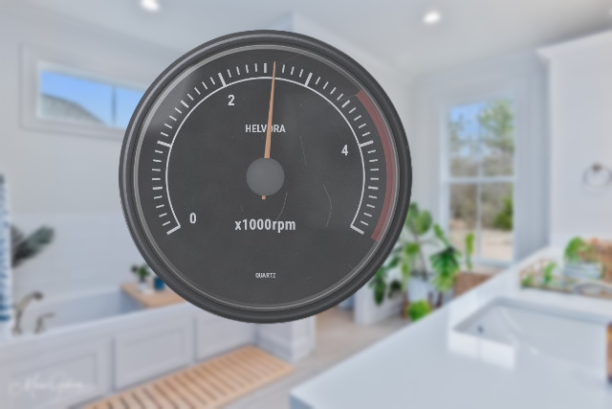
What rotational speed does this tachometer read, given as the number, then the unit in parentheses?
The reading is 2600 (rpm)
